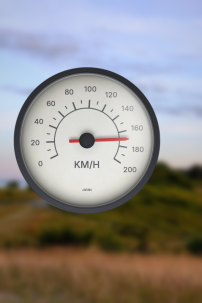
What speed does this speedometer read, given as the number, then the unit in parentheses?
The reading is 170 (km/h)
